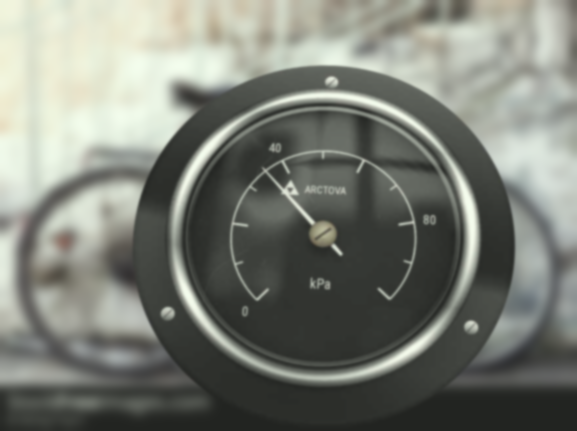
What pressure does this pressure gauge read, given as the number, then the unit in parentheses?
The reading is 35 (kPa)
